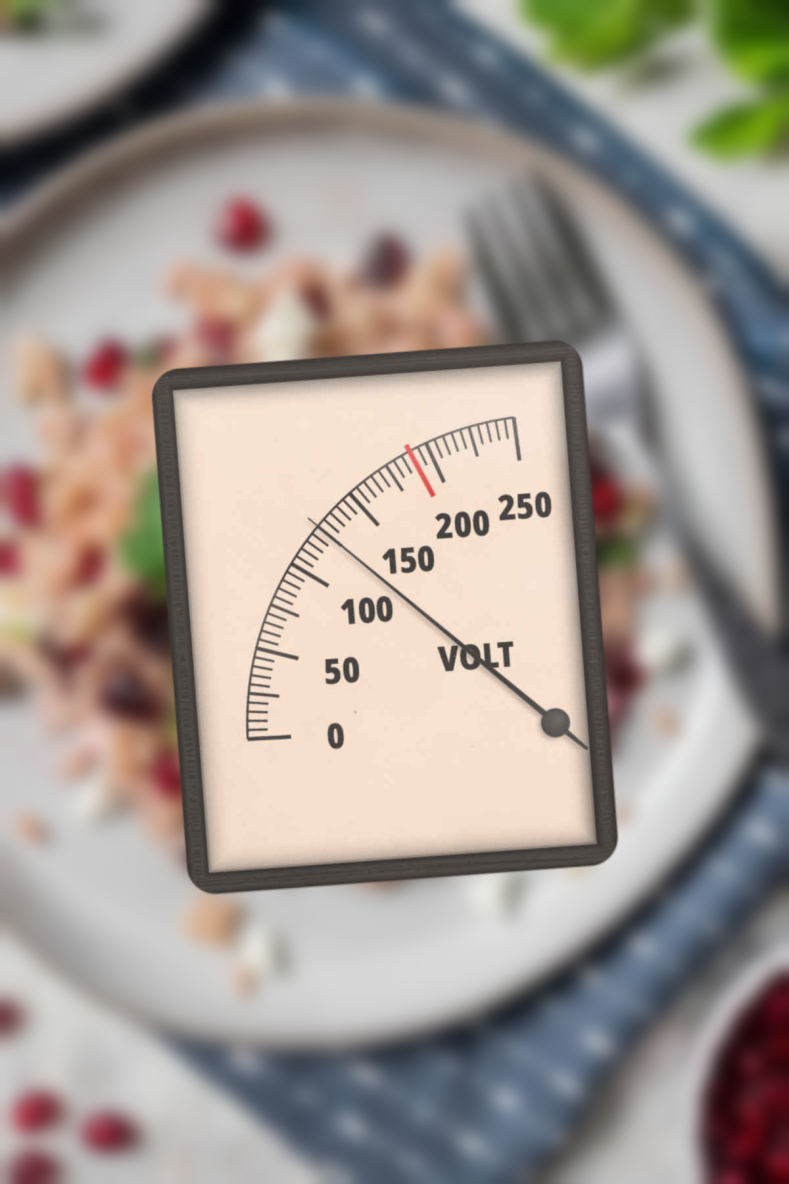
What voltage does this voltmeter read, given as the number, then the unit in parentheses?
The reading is 125 (V)
